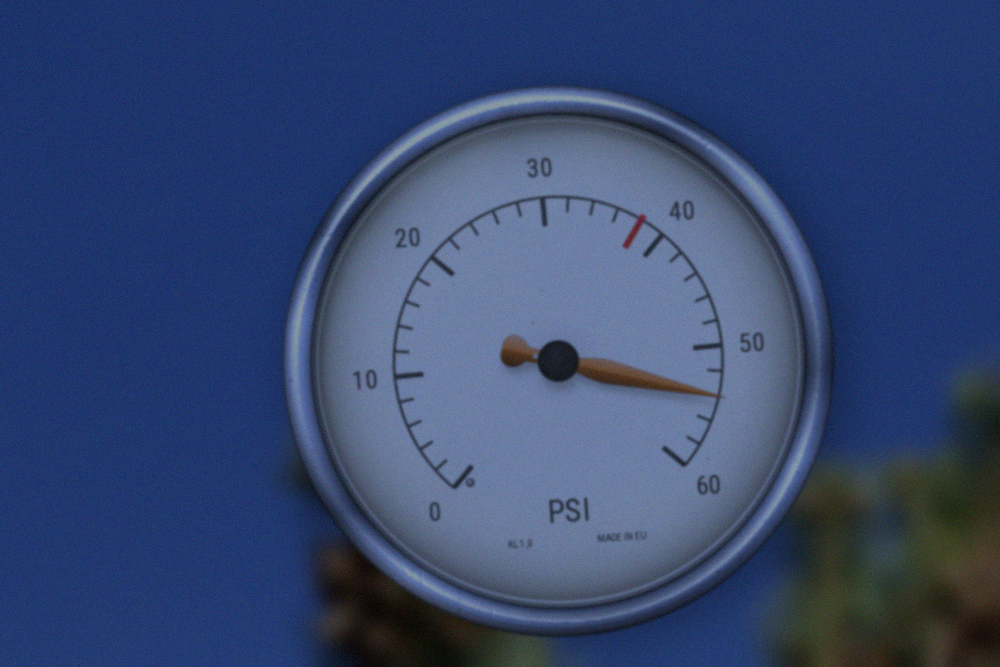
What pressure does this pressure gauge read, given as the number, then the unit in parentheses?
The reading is 54 (psi)
